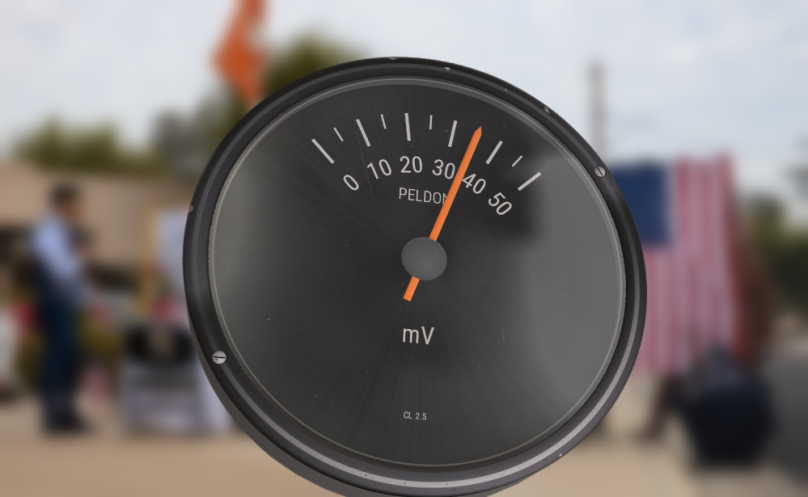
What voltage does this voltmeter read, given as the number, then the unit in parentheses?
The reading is 35 (mV)
